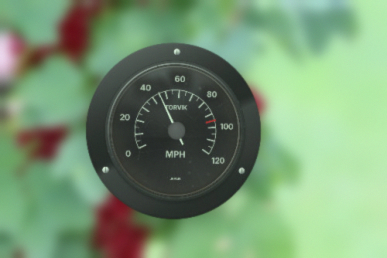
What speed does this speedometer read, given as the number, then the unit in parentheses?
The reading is 45 (mph)
